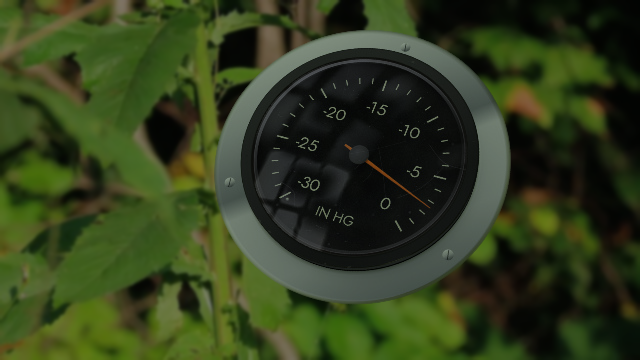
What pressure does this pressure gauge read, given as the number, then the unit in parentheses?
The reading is -2.5 (inHg)
